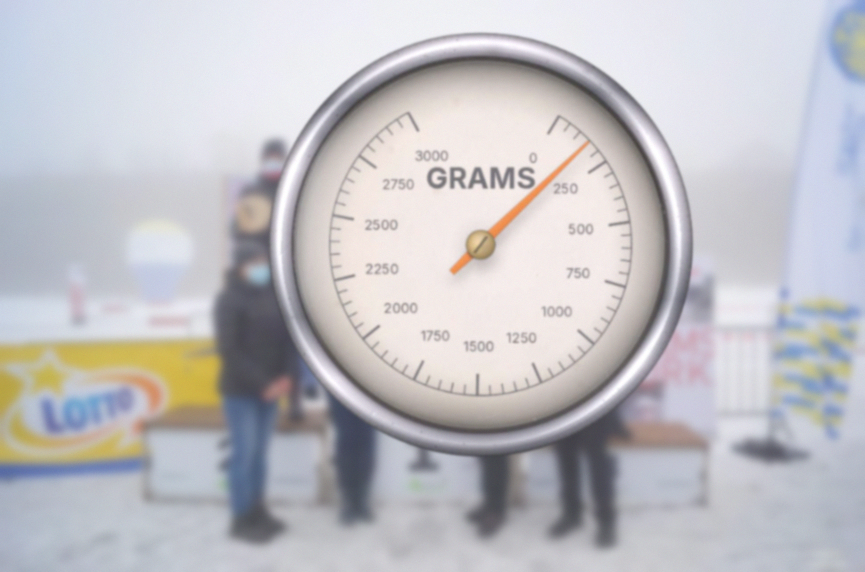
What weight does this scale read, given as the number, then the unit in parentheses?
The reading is 150 (g)
